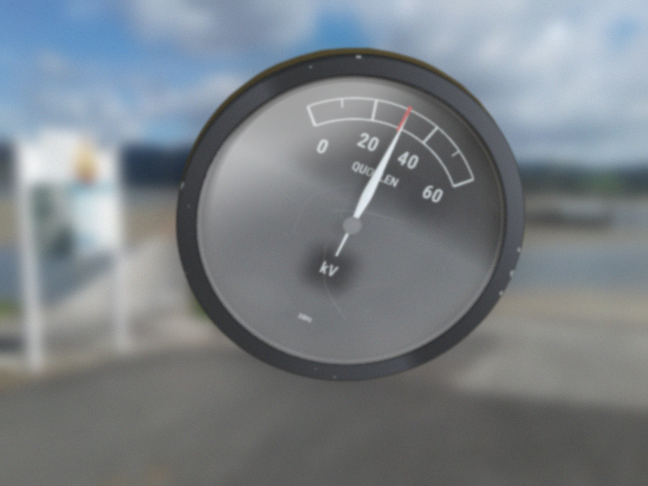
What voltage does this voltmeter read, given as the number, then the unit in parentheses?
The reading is 30 (kV)
